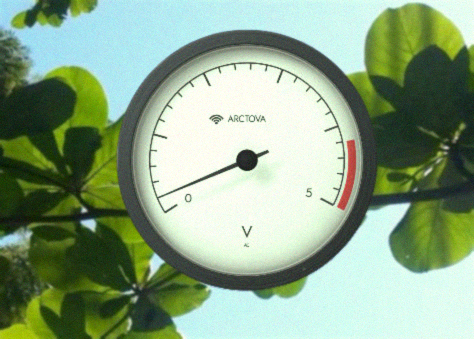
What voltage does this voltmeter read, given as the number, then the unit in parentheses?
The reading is 0.2 (V)
